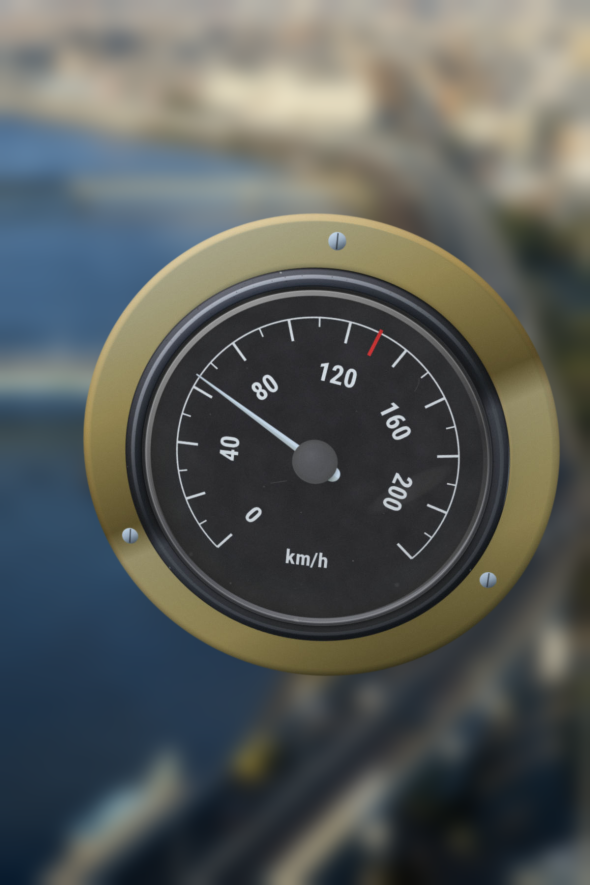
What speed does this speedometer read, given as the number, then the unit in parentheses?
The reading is 65 (km/h)
